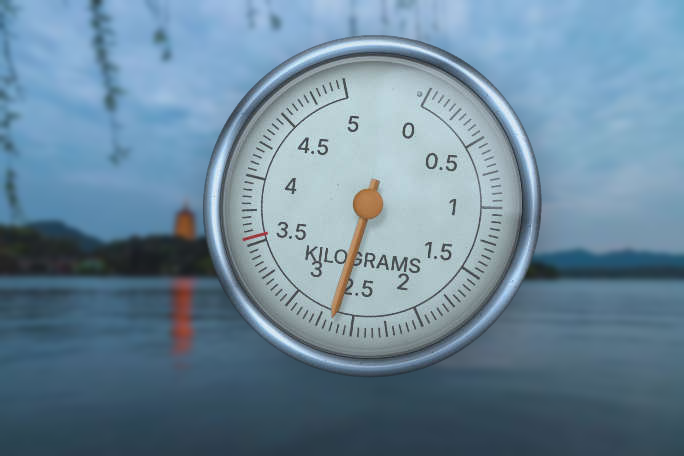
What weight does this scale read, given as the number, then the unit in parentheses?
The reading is 2.65 (kg)
